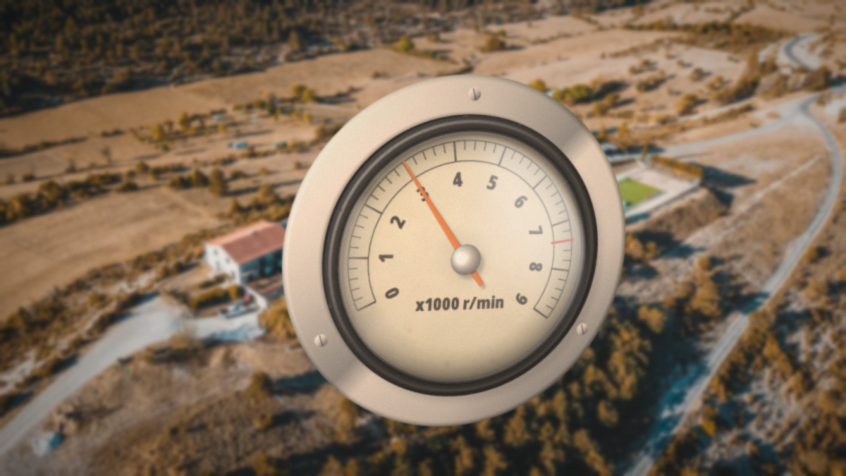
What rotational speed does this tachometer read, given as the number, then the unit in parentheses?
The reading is 3000 (rpm)
